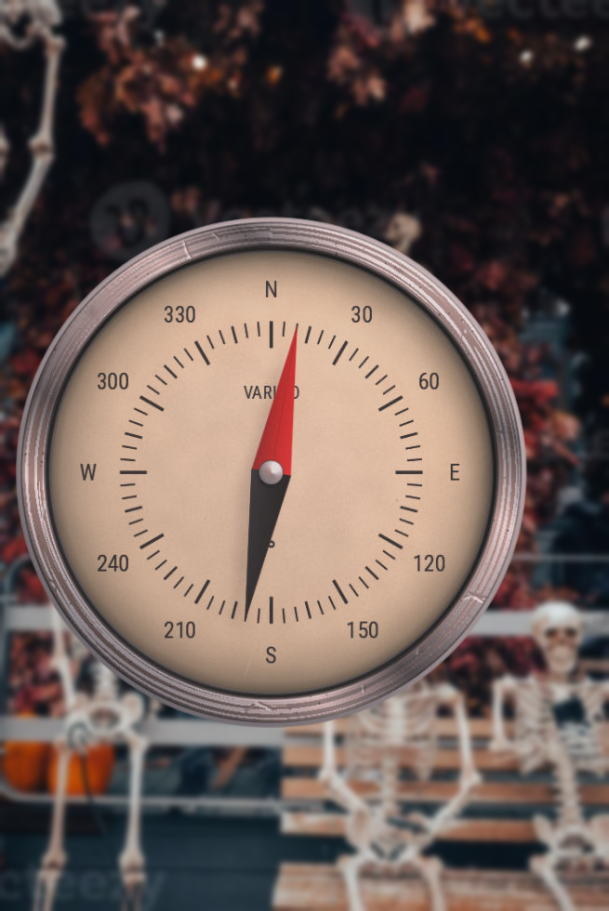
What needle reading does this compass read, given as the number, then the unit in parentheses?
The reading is 10 (°)
